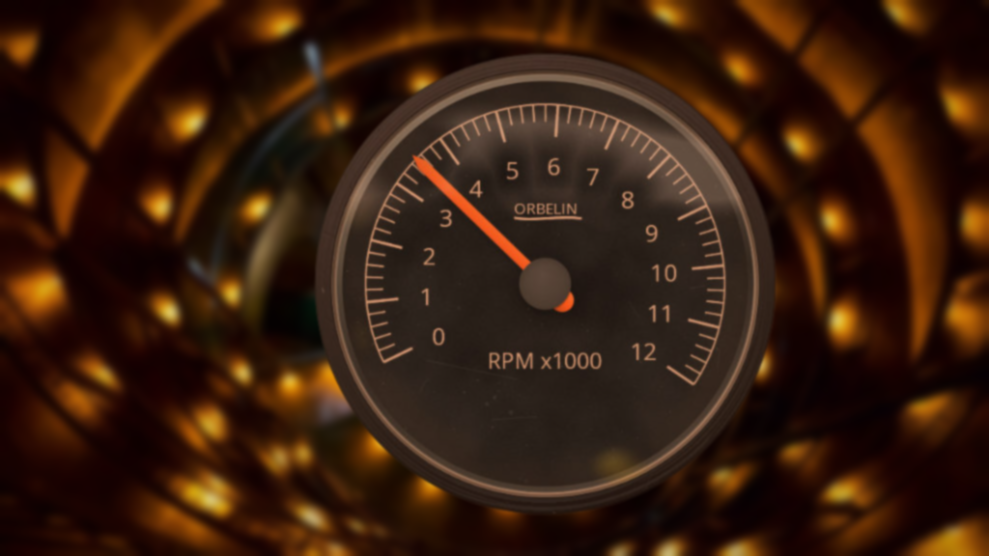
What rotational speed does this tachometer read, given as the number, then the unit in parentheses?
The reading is 3500 (rpm)
